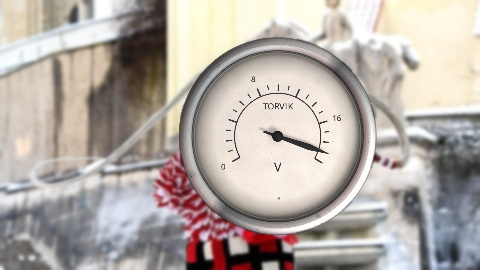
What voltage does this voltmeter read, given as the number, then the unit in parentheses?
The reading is 19 (V)
